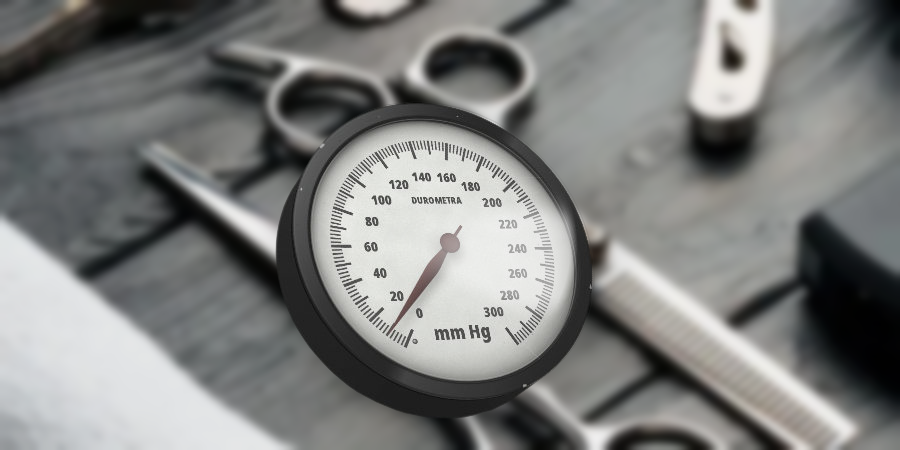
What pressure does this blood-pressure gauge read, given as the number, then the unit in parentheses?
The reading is 10 (mmHg)
